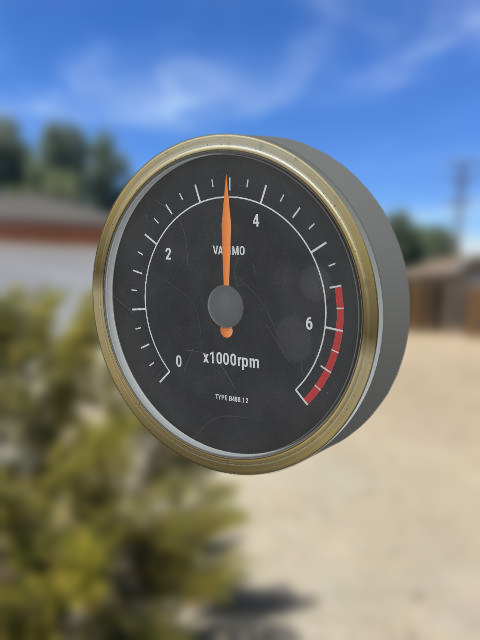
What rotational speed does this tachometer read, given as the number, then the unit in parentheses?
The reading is 3500 (rpm)
